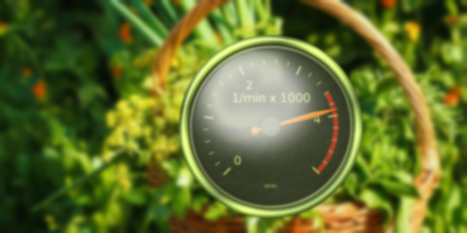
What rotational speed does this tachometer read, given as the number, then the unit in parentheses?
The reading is 3900 (rpm)
